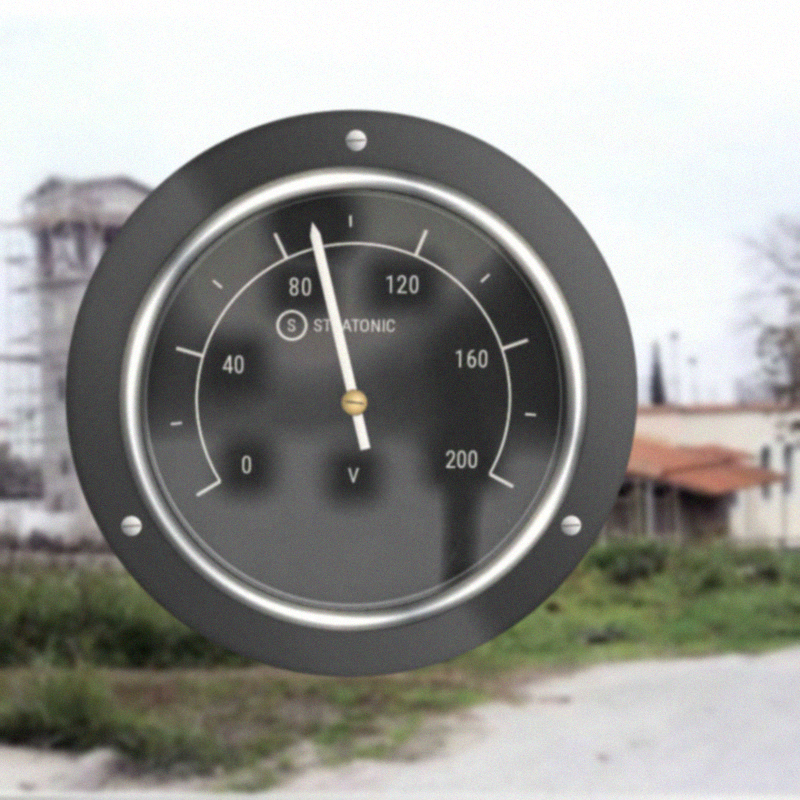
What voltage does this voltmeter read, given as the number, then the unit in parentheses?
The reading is 90 (V)
